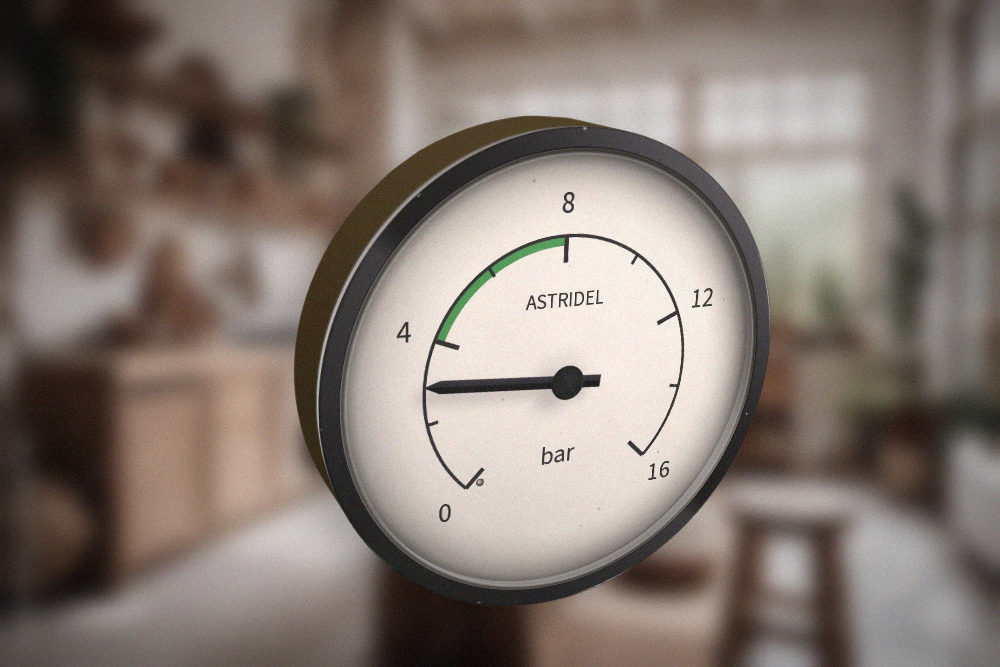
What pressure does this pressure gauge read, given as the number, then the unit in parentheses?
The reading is 3 (bar)
